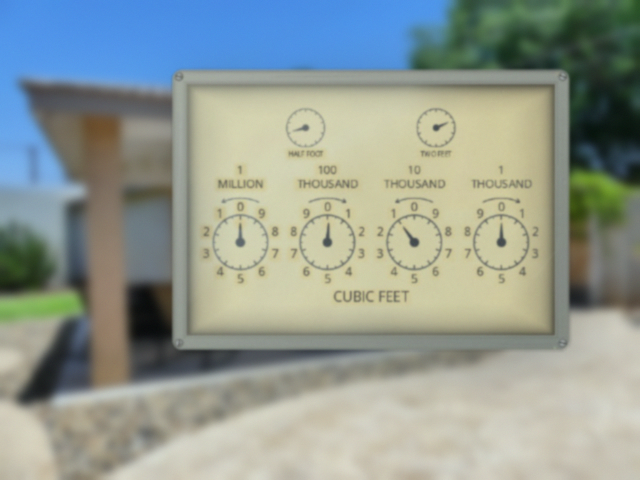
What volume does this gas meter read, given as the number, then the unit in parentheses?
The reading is 1000 (ft³)
